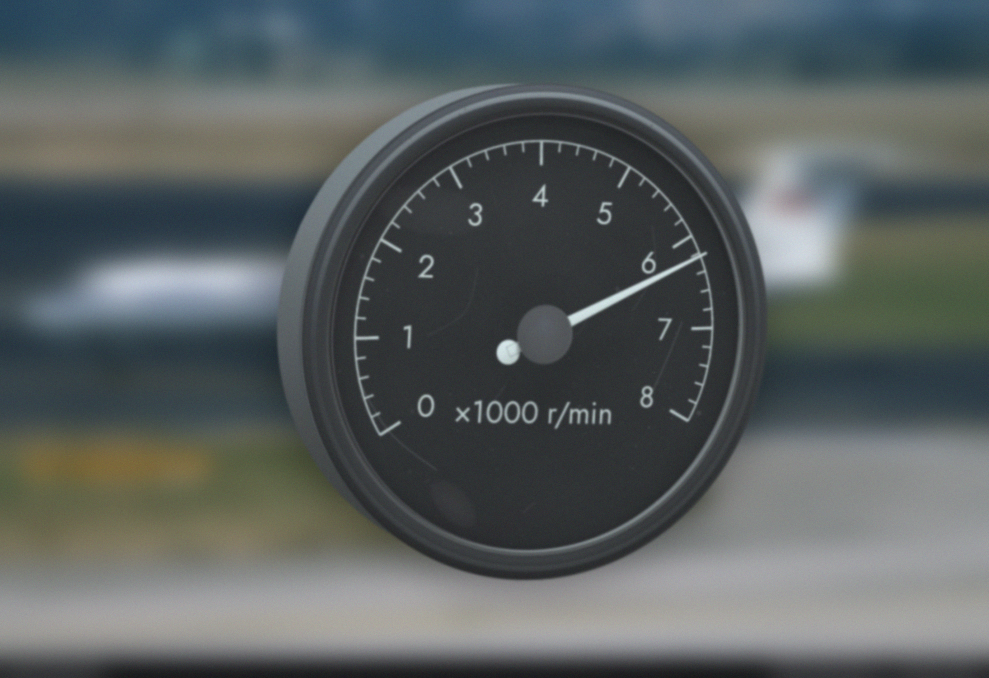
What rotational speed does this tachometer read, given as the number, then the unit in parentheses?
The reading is 6200 (rpm)
